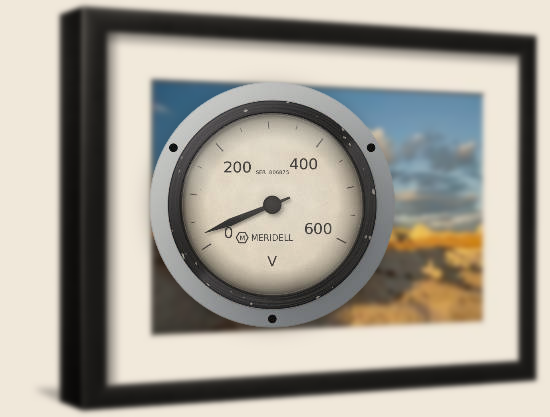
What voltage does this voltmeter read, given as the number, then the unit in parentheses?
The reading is 25 (V)
